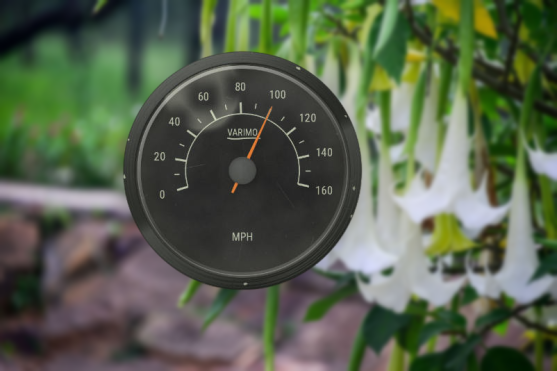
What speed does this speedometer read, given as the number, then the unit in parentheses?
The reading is 100 (mph)
